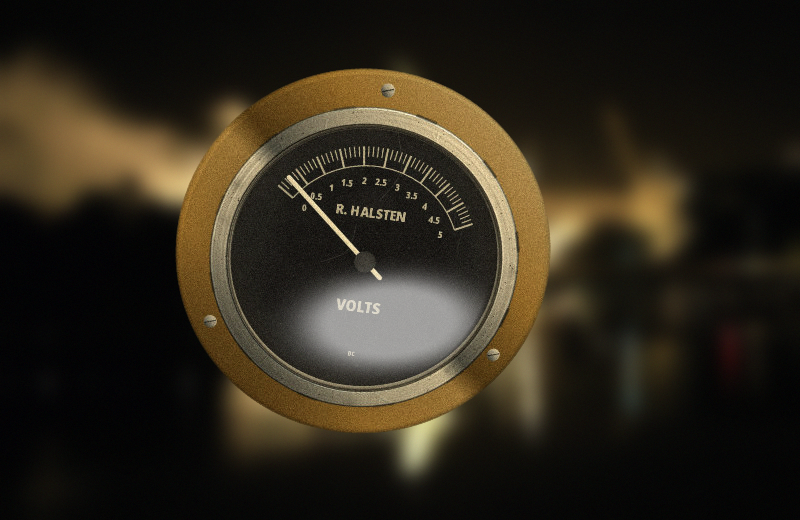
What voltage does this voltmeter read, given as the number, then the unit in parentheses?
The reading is 0.3 (V)
